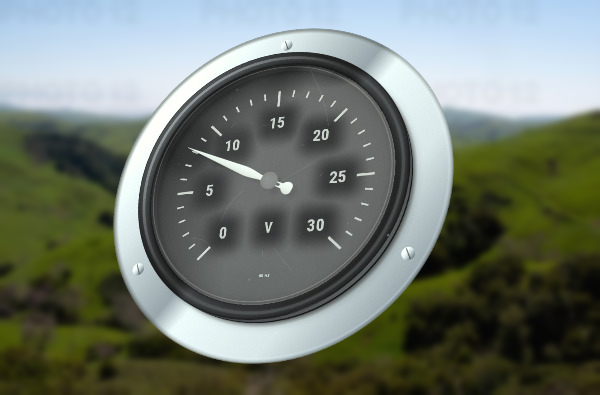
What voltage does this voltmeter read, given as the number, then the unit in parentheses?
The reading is 8 (V)
